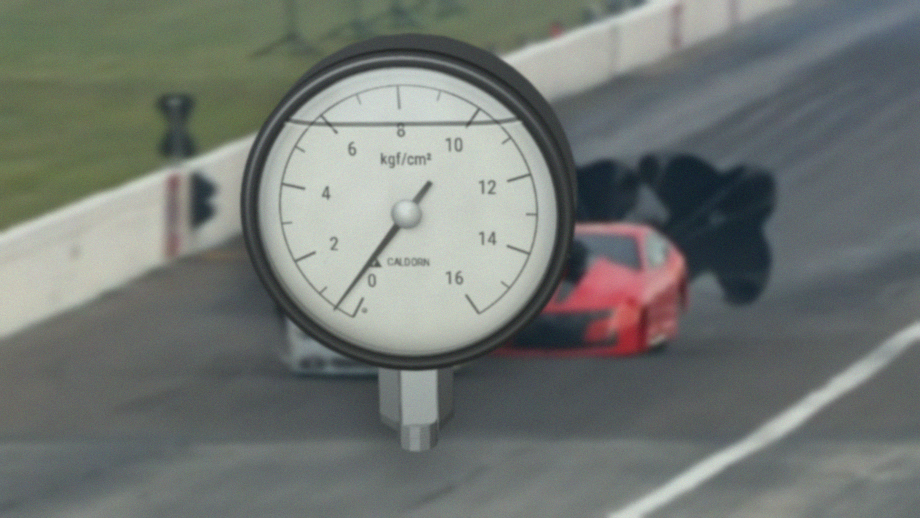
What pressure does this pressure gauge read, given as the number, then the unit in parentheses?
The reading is 0.5 (kg/cm²)
